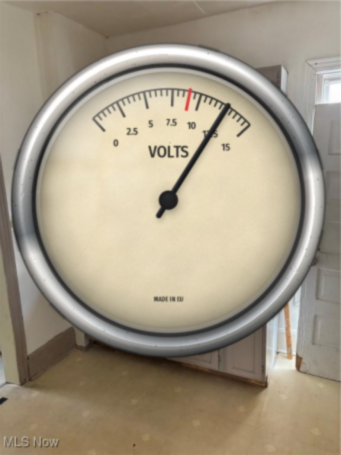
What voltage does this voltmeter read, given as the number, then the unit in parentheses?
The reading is 12.5 (V)
